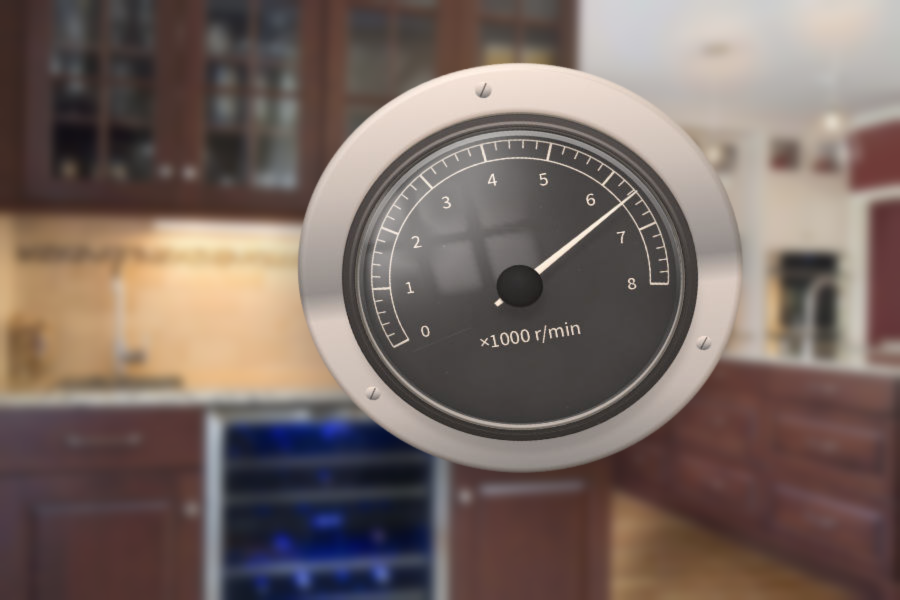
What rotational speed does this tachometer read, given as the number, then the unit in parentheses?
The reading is 6400 (rpm)
